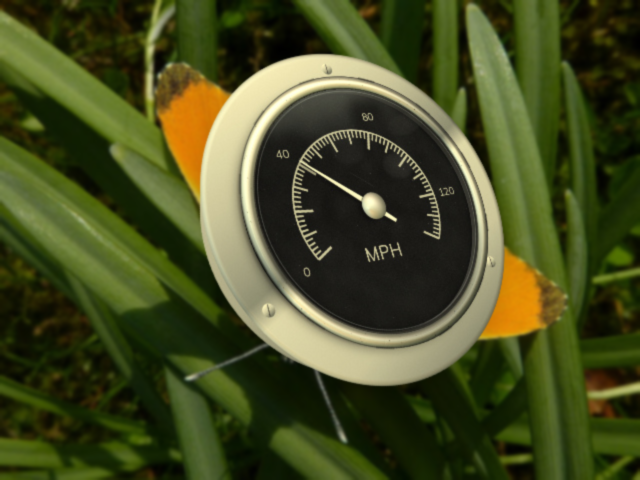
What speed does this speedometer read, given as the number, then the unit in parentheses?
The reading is 40 (mph)
